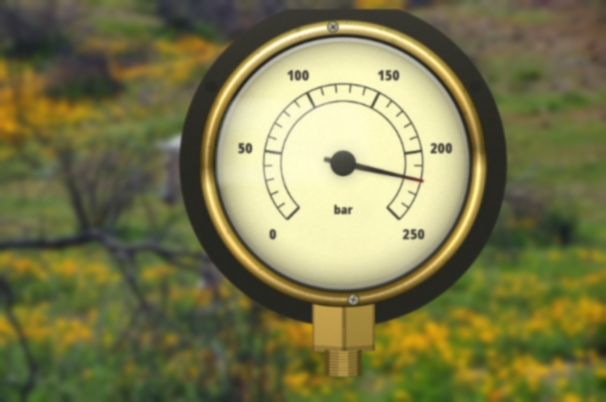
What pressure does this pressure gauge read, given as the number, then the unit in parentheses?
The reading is 220 (bar)
